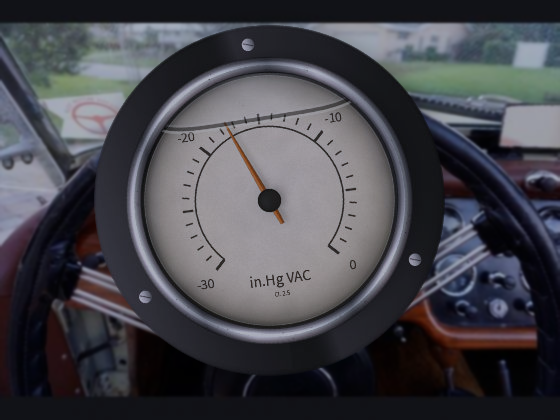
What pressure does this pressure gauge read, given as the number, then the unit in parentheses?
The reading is -17.5 (inHg)
